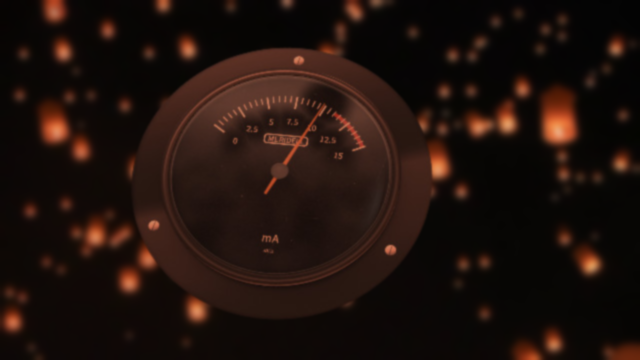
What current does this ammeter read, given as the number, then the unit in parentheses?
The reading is 10 (mA)
